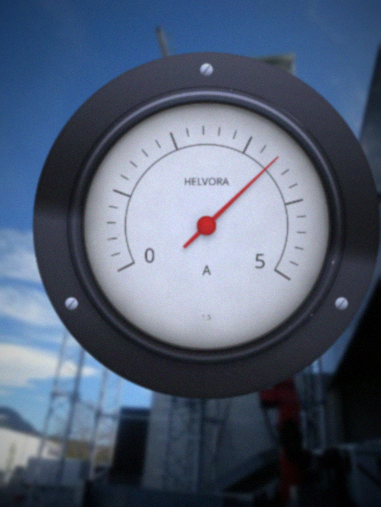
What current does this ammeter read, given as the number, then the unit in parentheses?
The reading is 3.4 (A)
